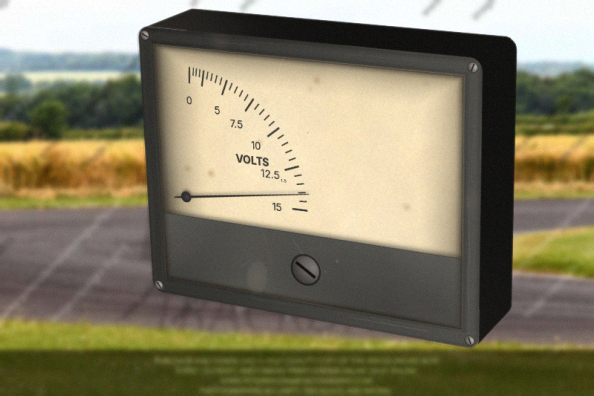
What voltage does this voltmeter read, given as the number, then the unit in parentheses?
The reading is 14 (V)
